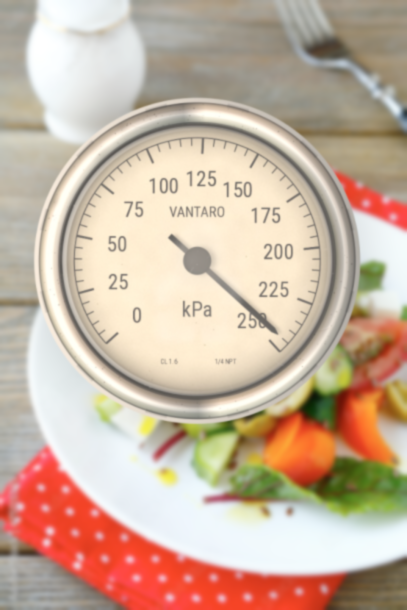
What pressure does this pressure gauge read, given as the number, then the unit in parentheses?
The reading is 245 (kPa)
